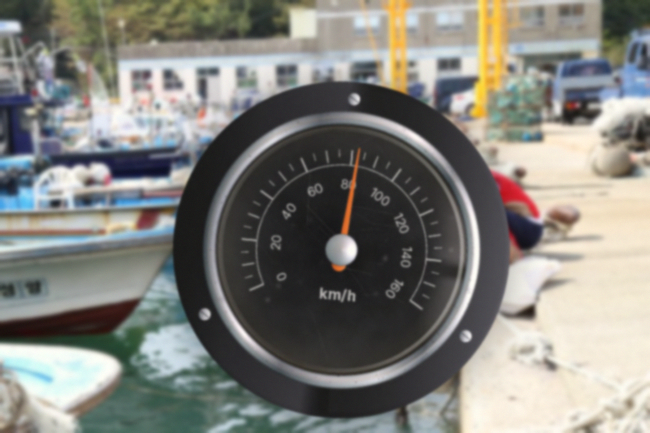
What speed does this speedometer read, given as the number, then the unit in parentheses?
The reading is 82.5 (km/h)
